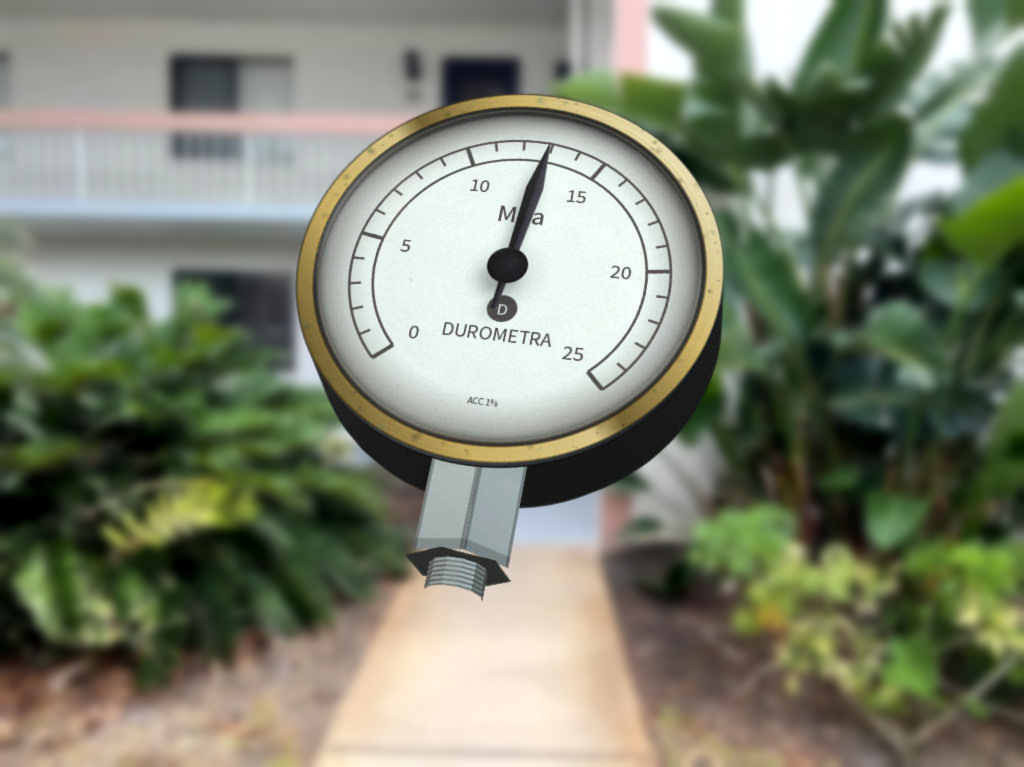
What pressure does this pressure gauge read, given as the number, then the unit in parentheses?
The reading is 13 (MPa)
